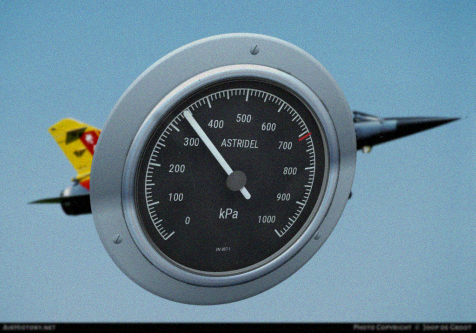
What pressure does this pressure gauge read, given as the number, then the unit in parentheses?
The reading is 340 (kPa)
